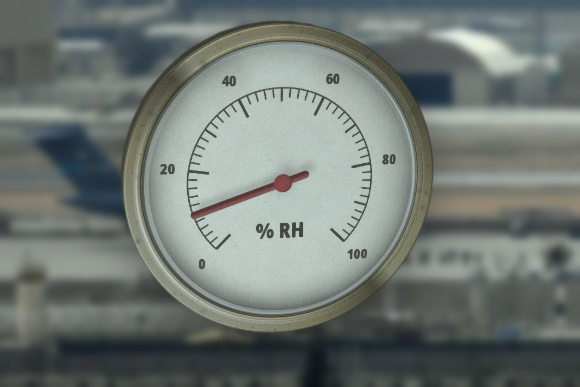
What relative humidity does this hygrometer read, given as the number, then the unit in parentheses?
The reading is 10 (%)
